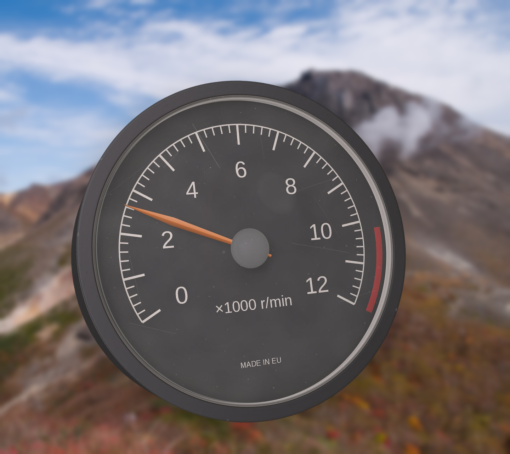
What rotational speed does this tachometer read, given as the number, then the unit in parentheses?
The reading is 2600 (rpm)
